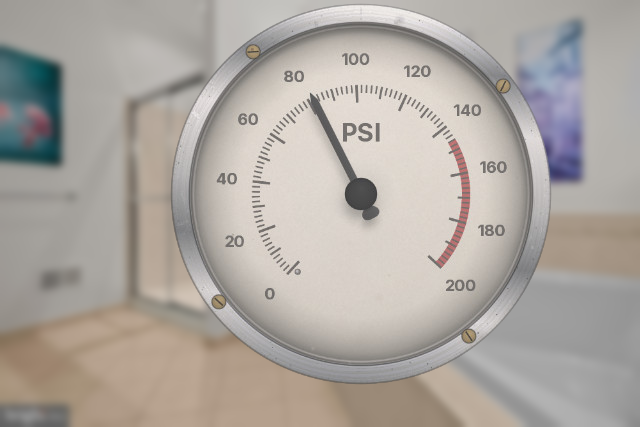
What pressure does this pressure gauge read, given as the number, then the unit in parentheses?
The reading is 82 (psi)
